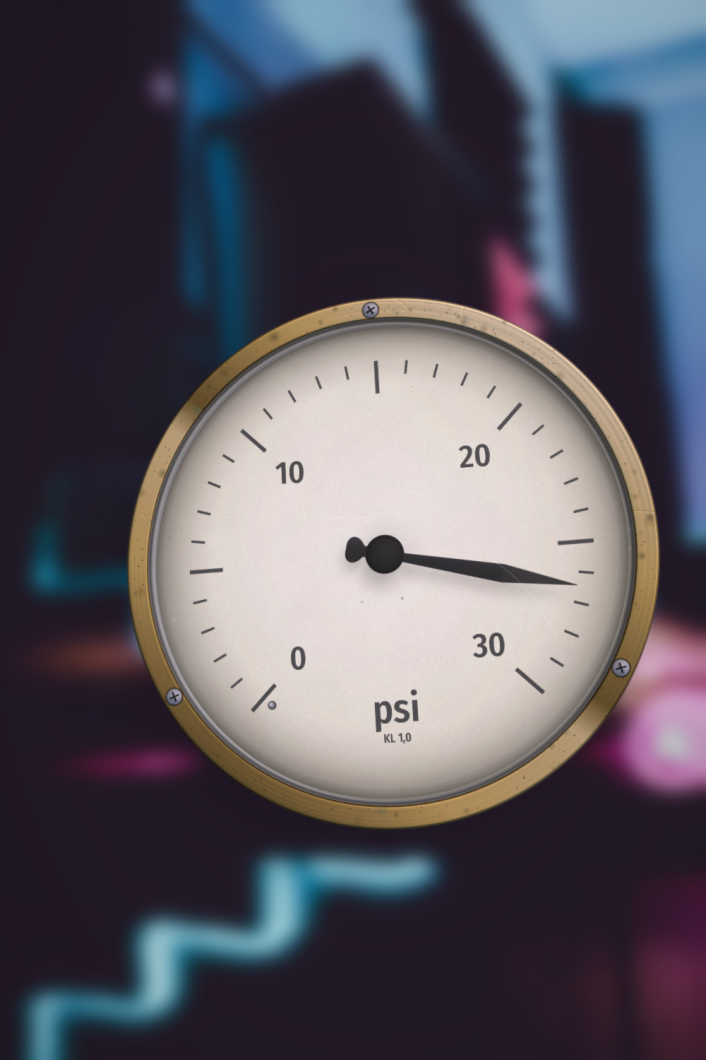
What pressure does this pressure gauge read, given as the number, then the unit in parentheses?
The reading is 26.5 (psi)
